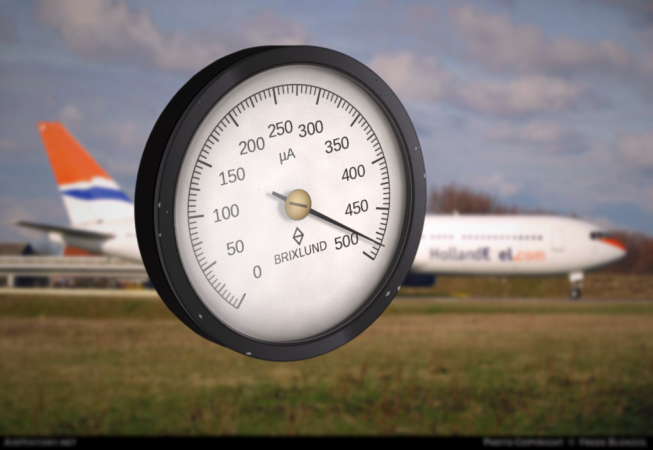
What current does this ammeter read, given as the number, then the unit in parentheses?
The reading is 485 (µA)
